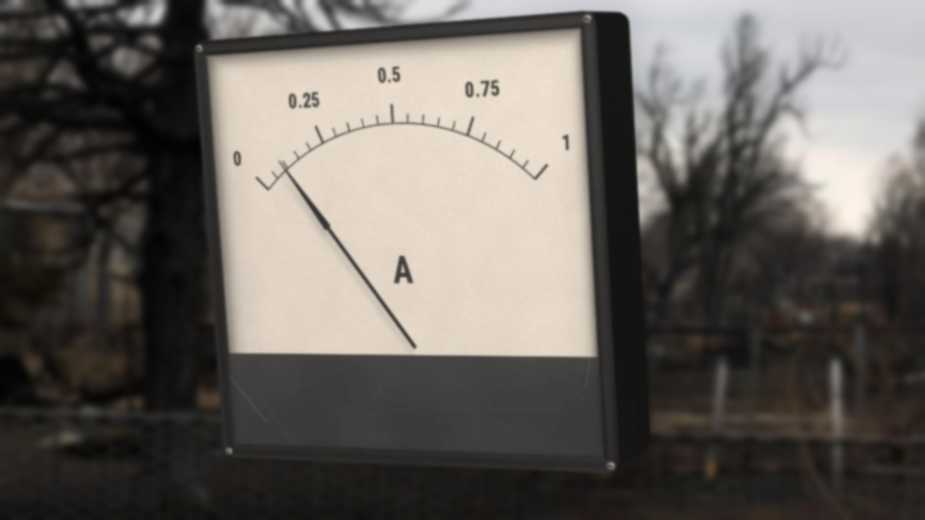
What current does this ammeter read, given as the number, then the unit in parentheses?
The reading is 0.1 (A)
